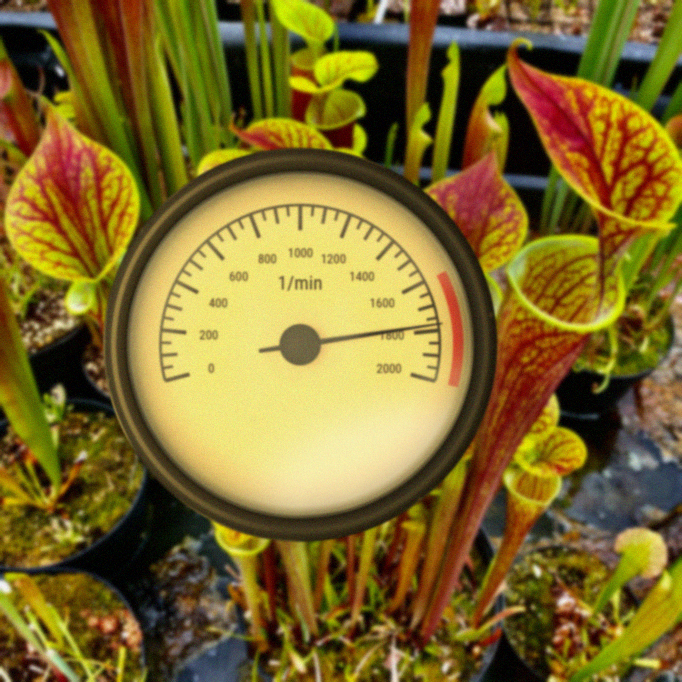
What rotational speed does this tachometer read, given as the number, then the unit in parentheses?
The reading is 1775 (rpm)
